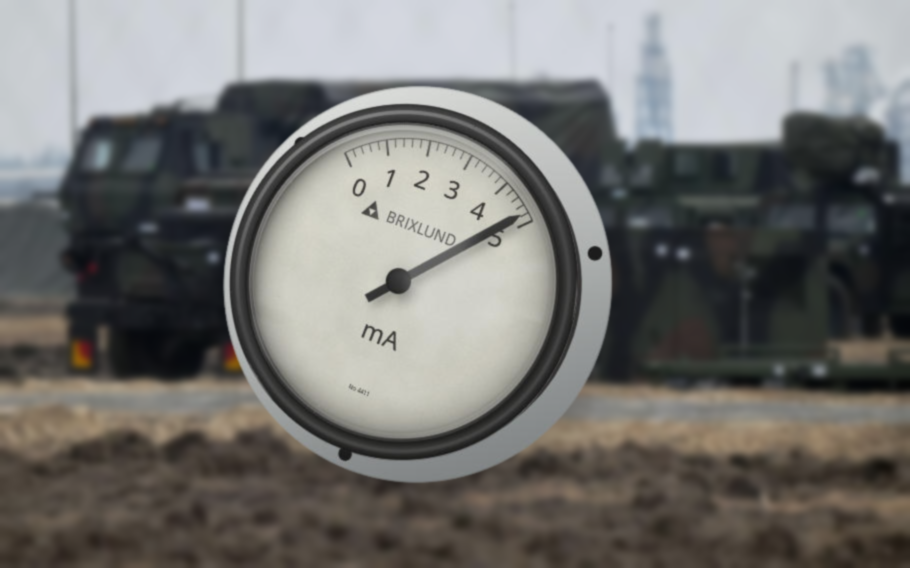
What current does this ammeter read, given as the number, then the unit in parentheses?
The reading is 4.8 (mA)
